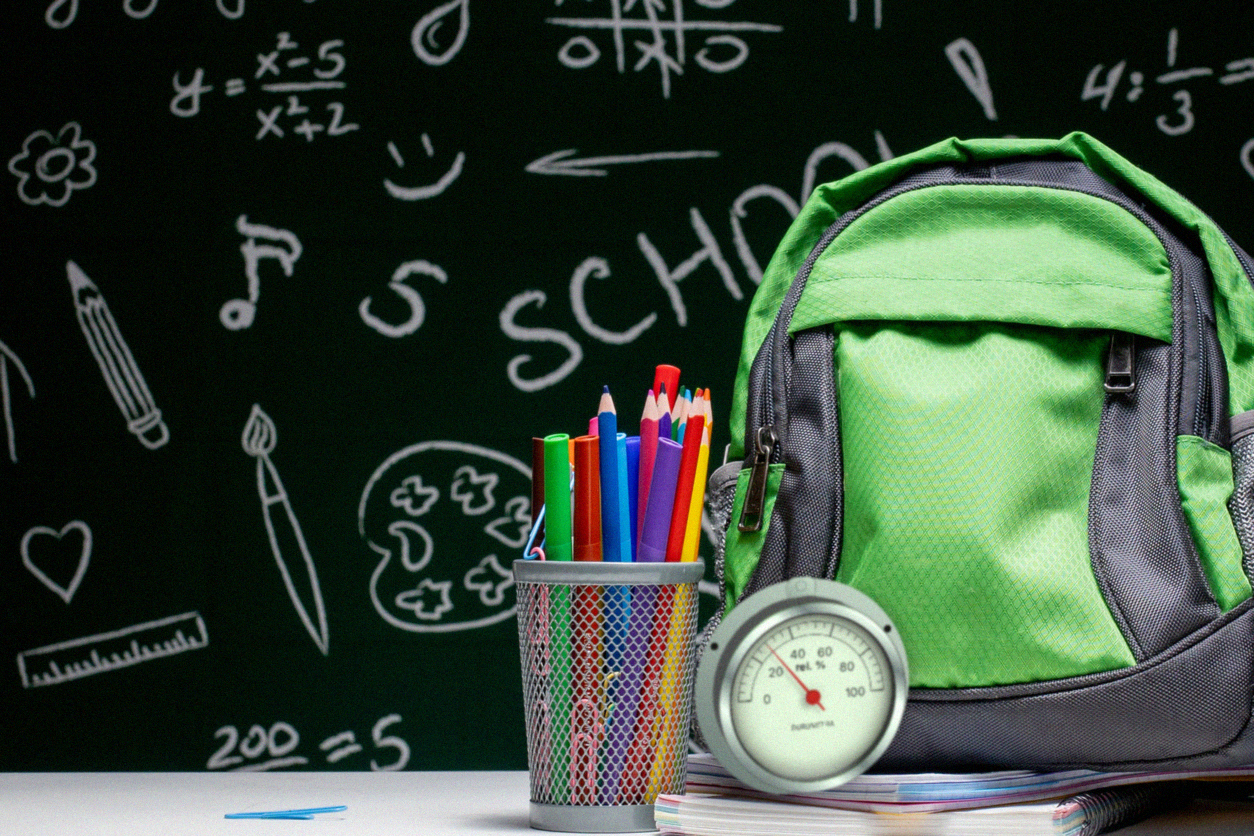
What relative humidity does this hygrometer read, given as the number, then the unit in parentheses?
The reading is 28 (%)
